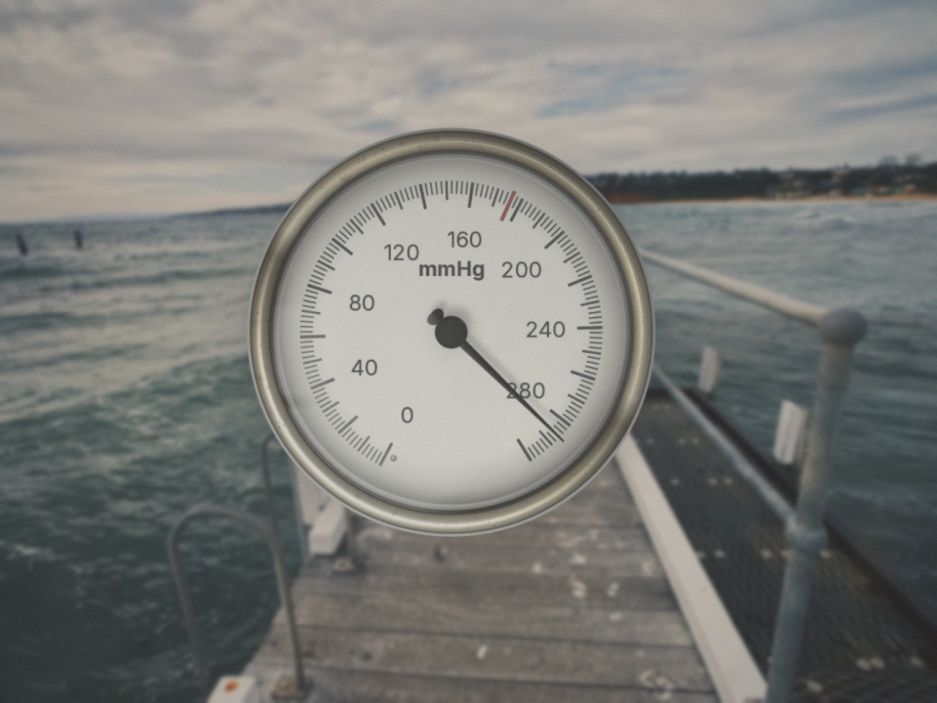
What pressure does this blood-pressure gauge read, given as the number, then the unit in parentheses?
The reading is 286 (mmHg)
